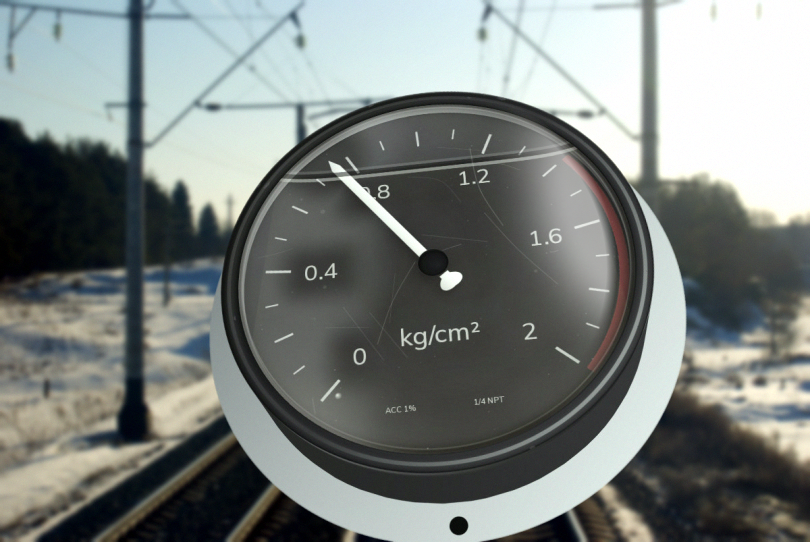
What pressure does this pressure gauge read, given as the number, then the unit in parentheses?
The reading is 0.75 (kg/cm²)
